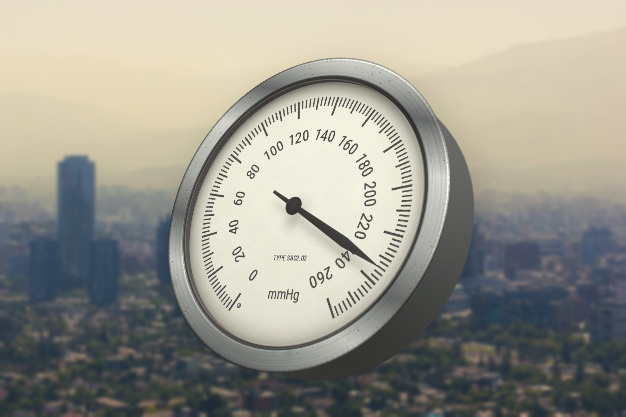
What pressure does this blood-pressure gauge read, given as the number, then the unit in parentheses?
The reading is 234 (mmHg)
